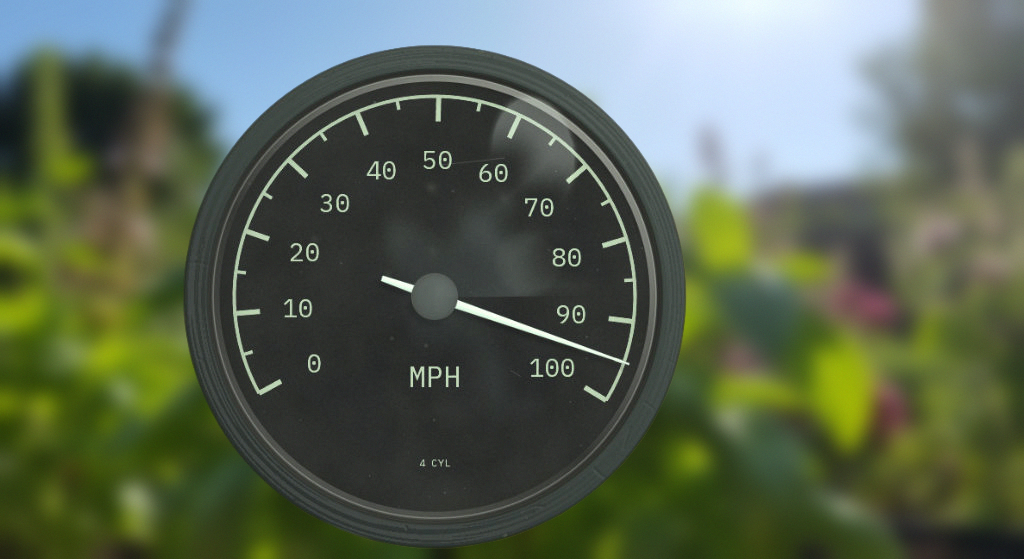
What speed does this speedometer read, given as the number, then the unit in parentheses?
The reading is 95 (mph)
